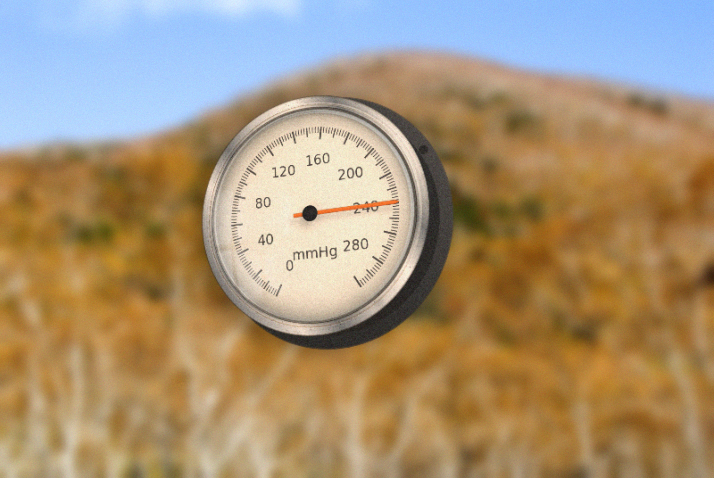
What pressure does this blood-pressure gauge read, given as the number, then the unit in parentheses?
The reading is 240 (mmHg)
